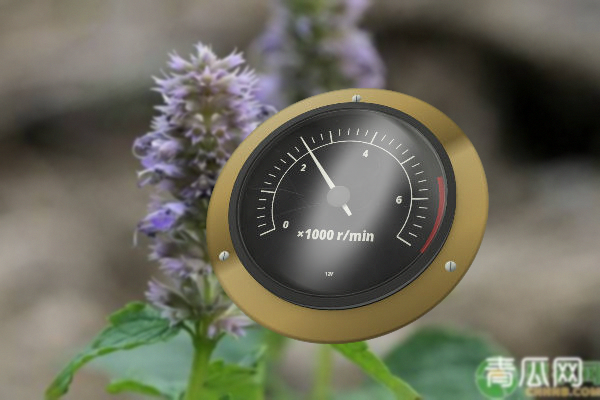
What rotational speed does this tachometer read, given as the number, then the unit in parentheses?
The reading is 2400 (rpm)
